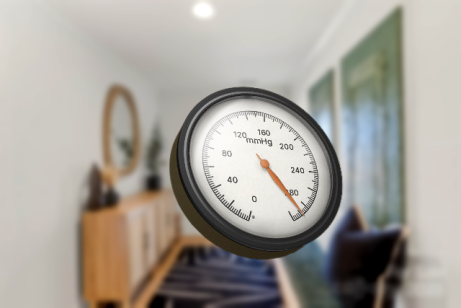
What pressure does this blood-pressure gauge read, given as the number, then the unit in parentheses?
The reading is 290 (mmHg)
